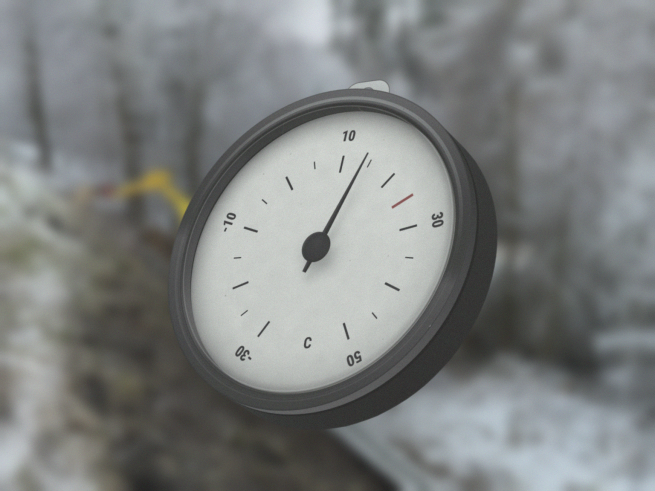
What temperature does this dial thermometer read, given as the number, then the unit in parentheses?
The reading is 15 (°C)
